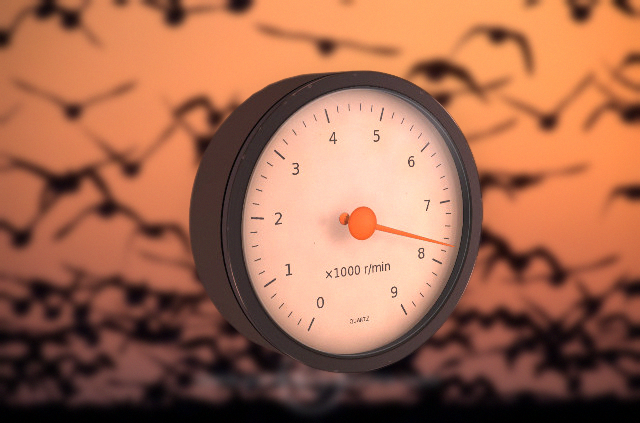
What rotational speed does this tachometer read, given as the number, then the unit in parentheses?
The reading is 7700 (rpm)
